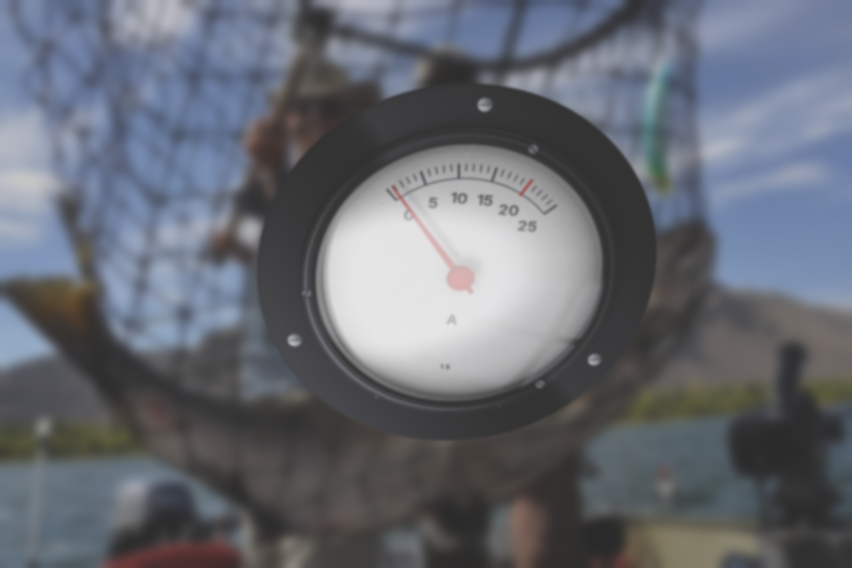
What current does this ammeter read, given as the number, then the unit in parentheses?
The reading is 1 (A)
